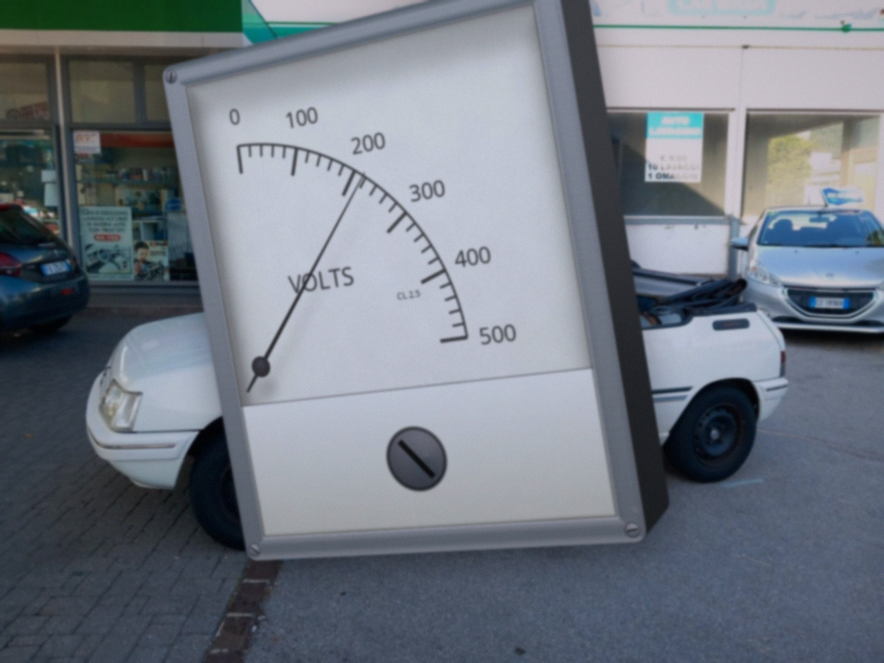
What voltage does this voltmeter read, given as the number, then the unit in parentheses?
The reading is 220 (V)
